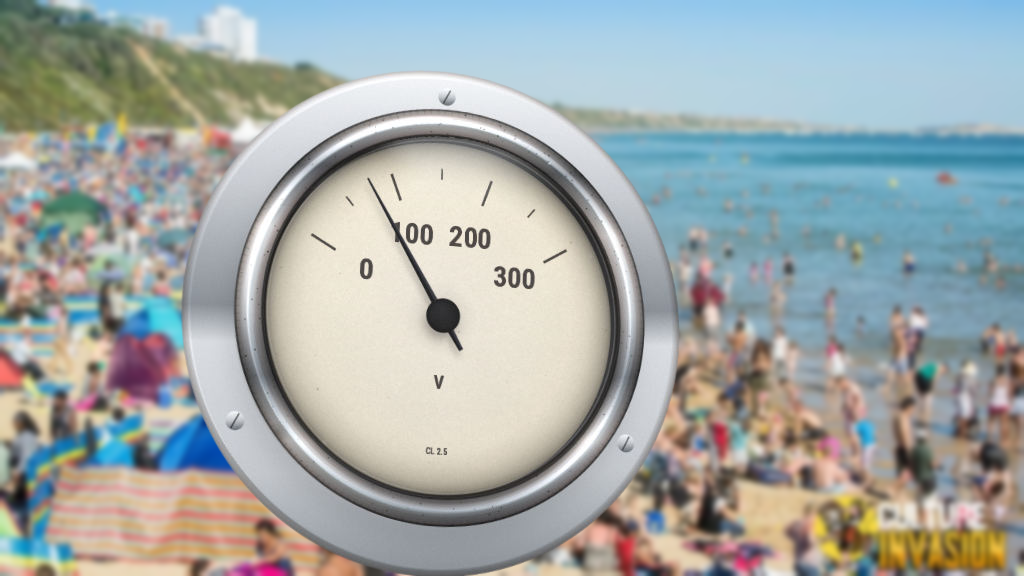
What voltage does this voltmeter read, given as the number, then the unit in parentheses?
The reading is 75 (V)
